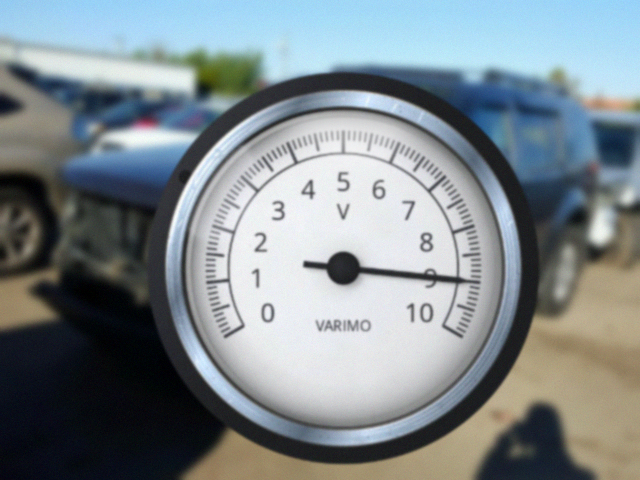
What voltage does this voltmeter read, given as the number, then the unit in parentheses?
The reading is 9 (V)
